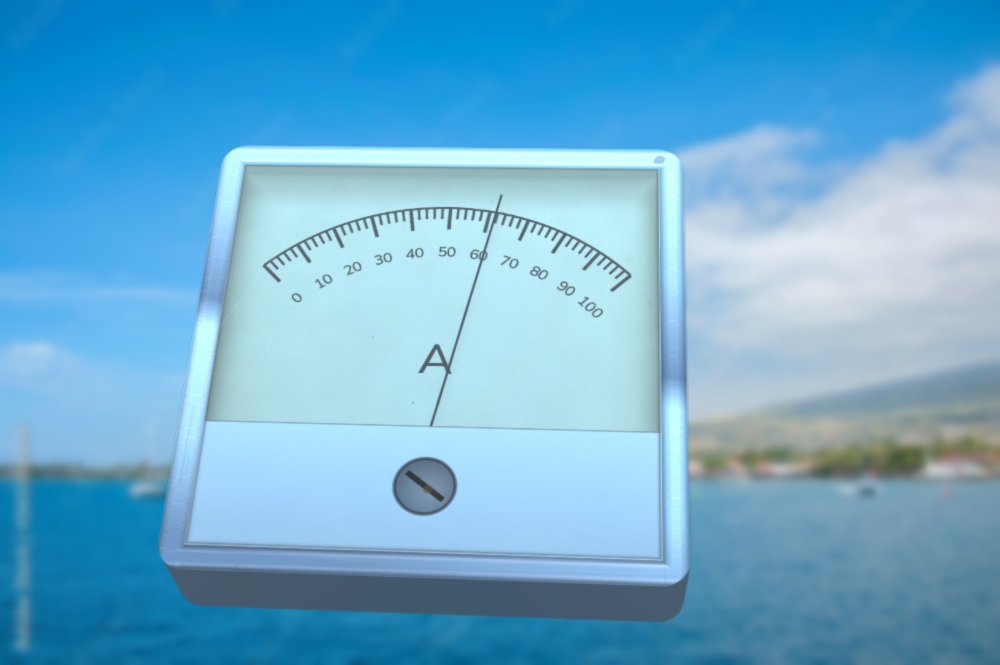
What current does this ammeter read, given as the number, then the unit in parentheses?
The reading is 62 (A)
